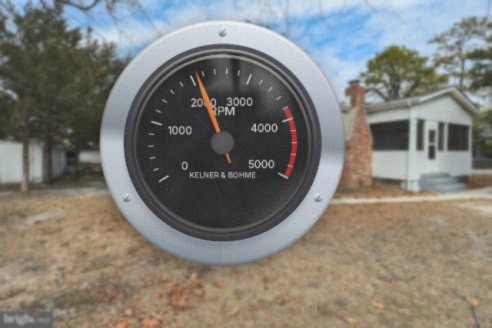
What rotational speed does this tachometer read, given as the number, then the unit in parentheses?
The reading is 2100 (rpm)
